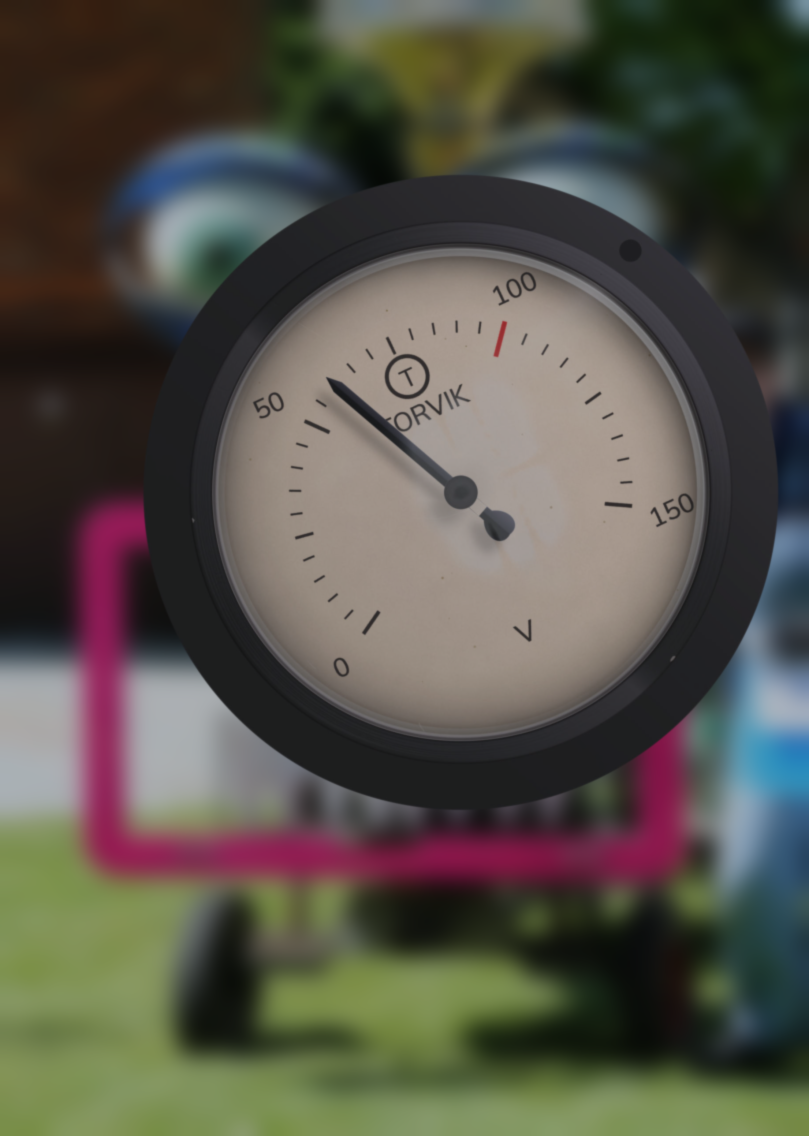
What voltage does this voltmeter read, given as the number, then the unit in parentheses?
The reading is 60 (V)
